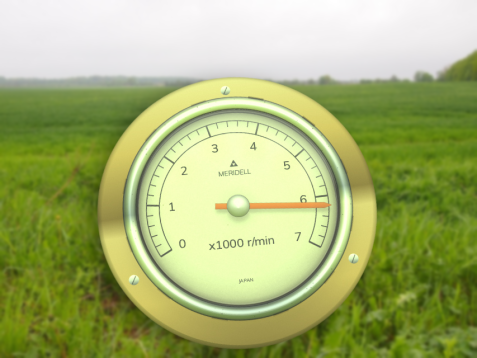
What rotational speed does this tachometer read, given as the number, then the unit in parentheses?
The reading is 6200 (rpm)
